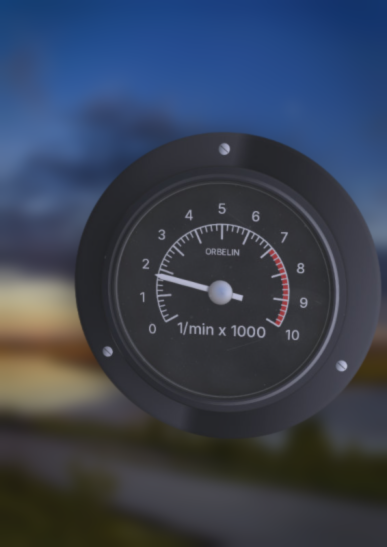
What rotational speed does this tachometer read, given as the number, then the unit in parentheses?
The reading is 1800 (rpm)
